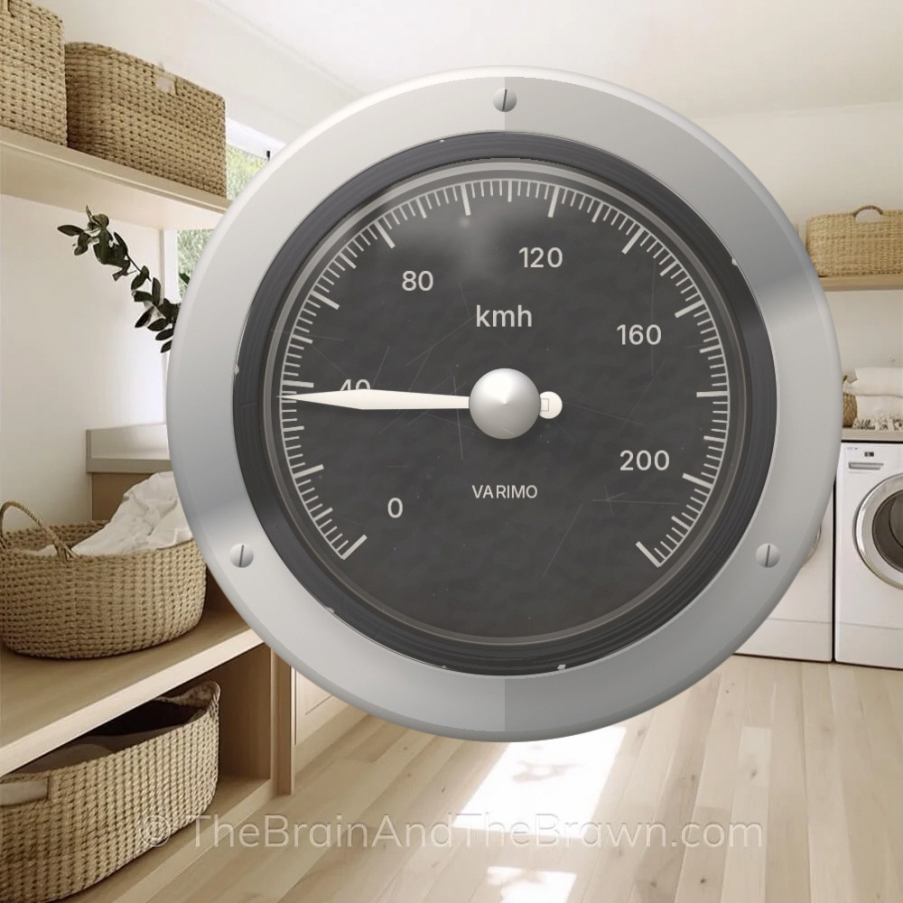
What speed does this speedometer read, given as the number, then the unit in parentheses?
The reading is 37 (km/h)
